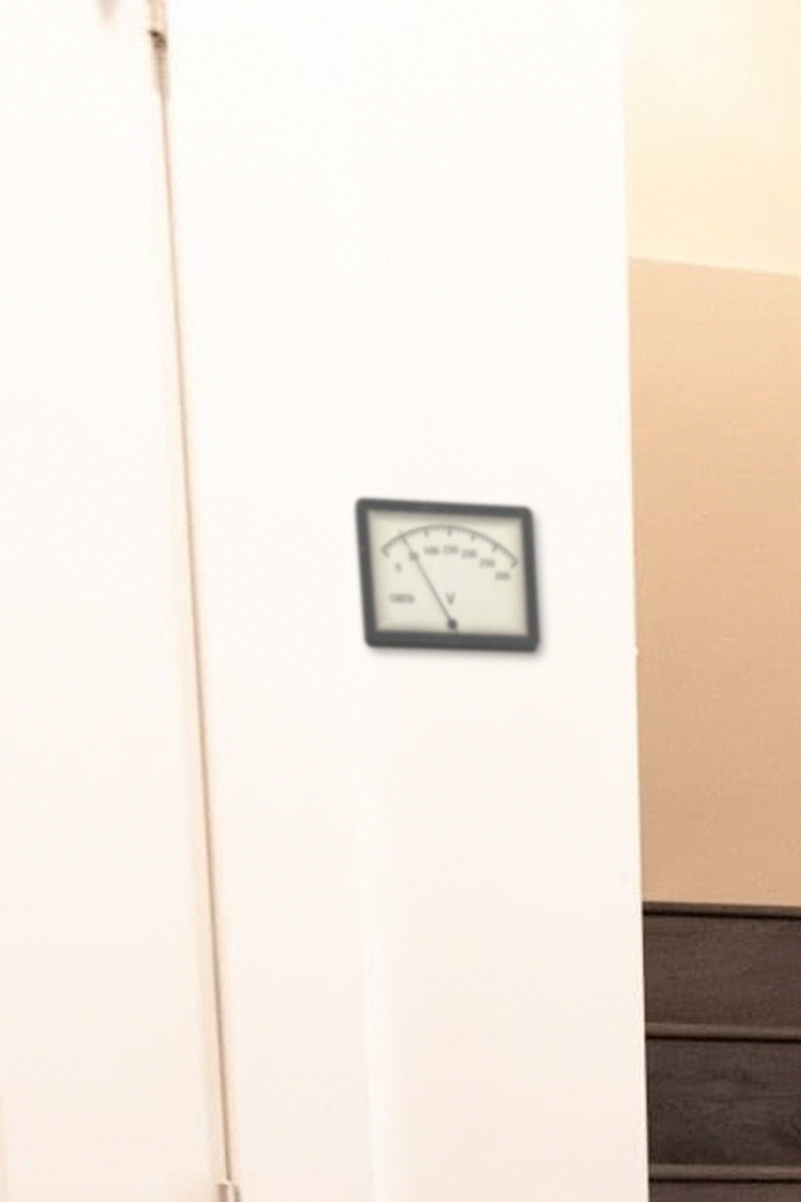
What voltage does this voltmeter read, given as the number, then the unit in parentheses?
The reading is 50 (V)
